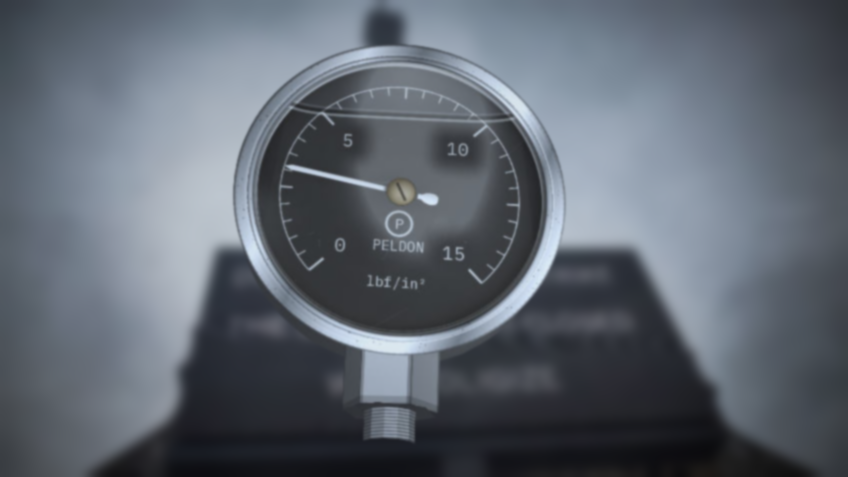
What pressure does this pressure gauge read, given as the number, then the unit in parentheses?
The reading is 3 (psi)
